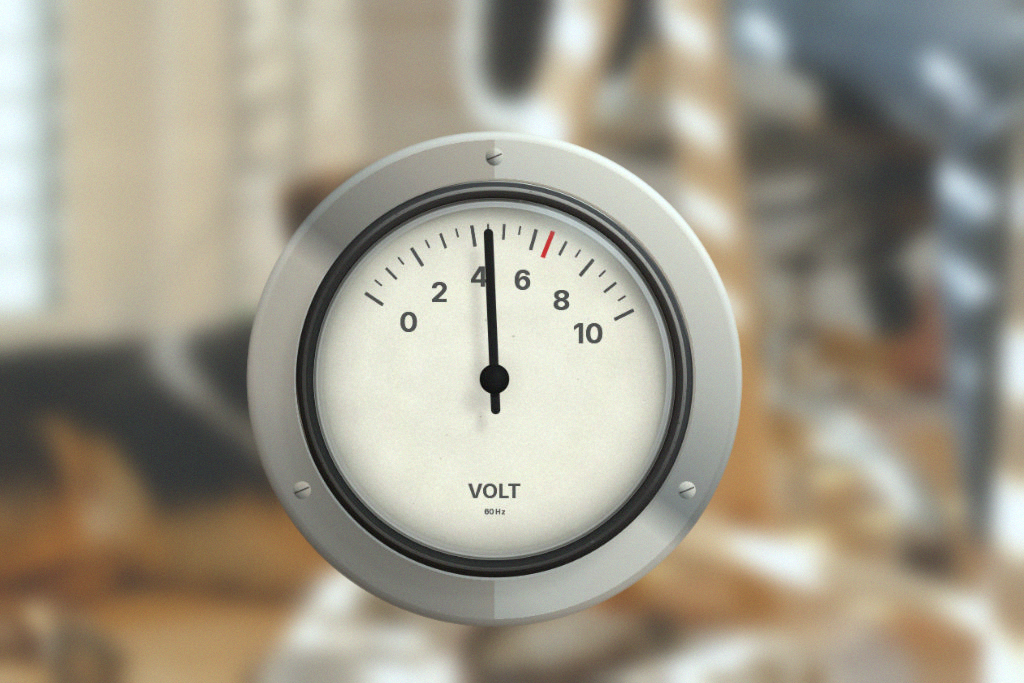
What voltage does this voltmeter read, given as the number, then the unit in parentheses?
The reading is 4.5 (V)
